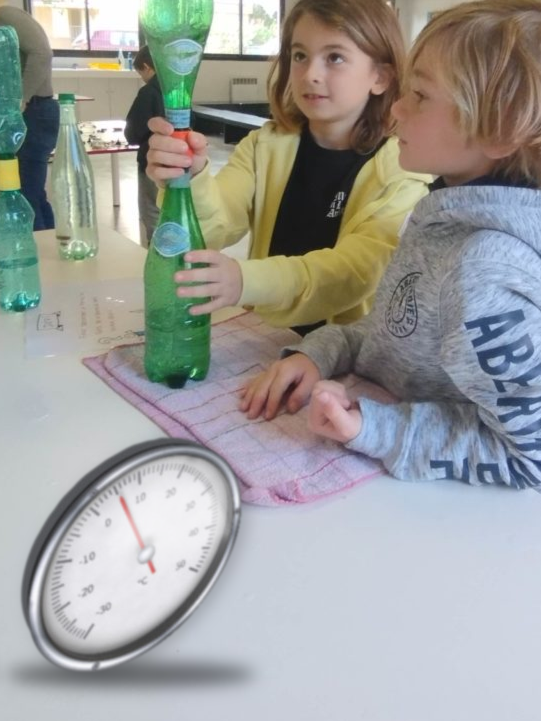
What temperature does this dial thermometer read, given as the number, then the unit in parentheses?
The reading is 5 (°C)
